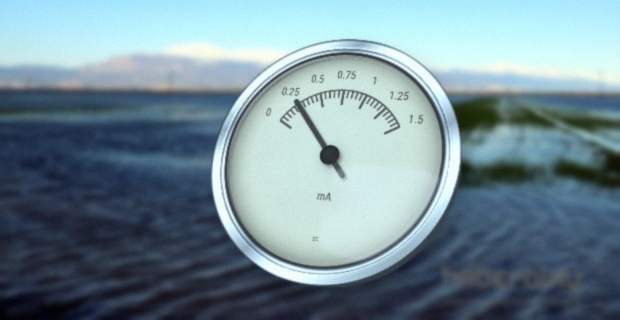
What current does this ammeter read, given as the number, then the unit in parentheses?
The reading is 0.25 (mA)
